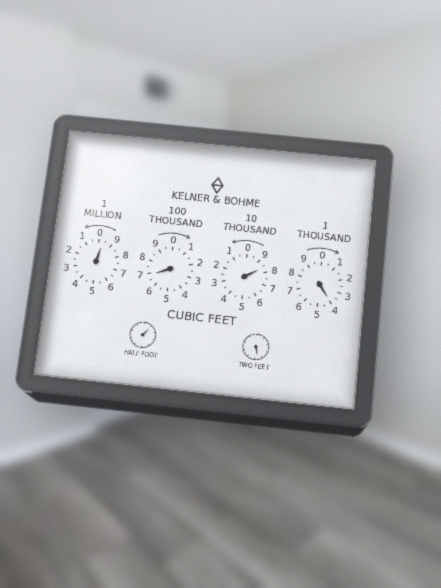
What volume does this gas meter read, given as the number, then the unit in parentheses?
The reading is 968400 (ft³)
